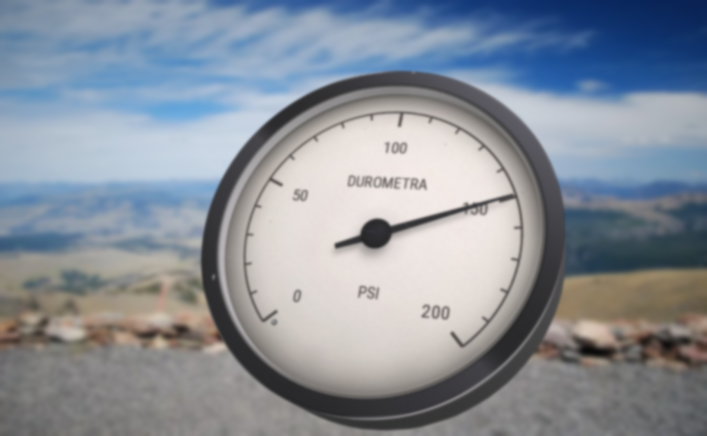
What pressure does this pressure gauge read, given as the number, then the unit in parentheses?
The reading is 150 (psi)
